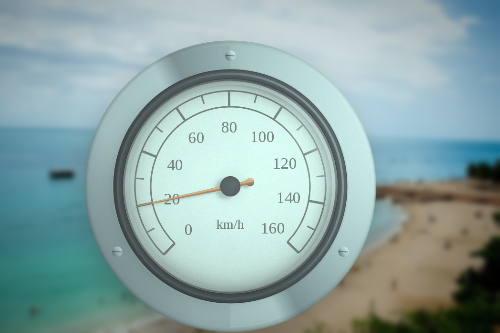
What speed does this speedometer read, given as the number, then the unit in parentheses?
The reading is 20 (km/h)
